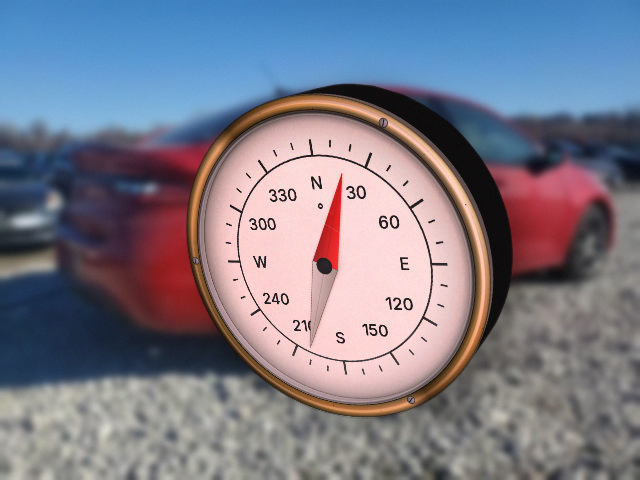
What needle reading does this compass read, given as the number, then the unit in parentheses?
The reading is 20 (°)
